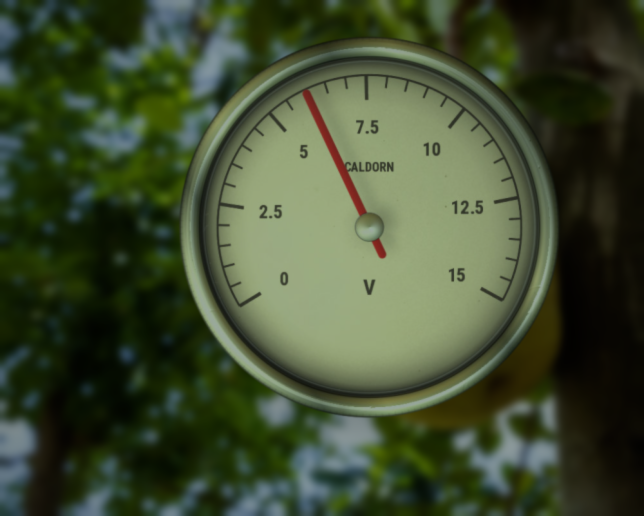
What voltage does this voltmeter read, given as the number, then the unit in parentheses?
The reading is 6 (V)
